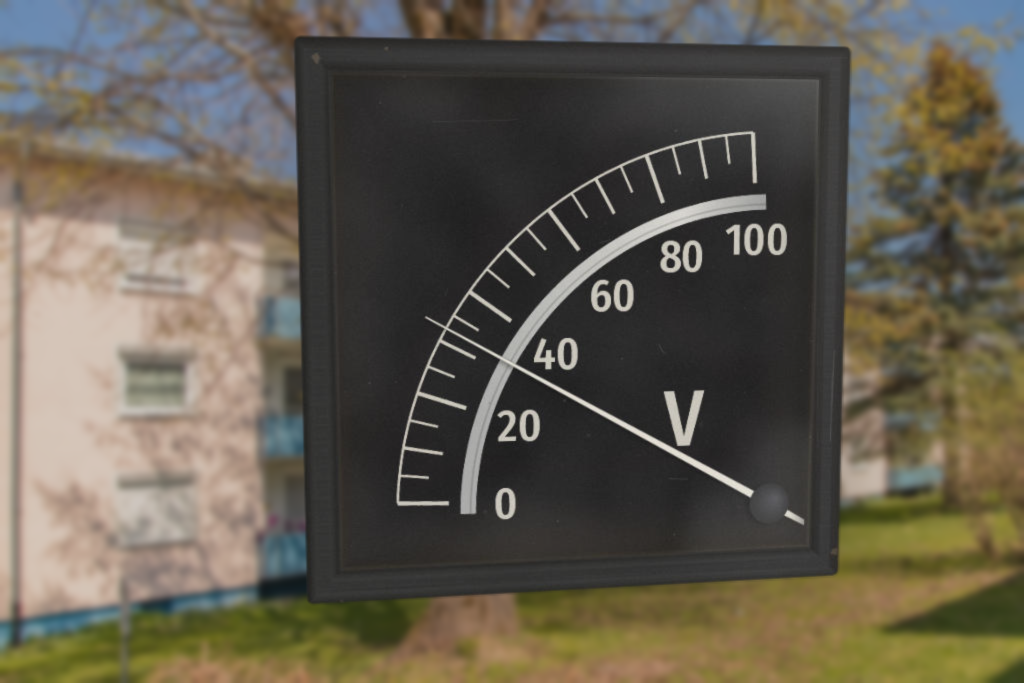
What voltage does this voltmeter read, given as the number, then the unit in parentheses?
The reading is 32.5 (V)
